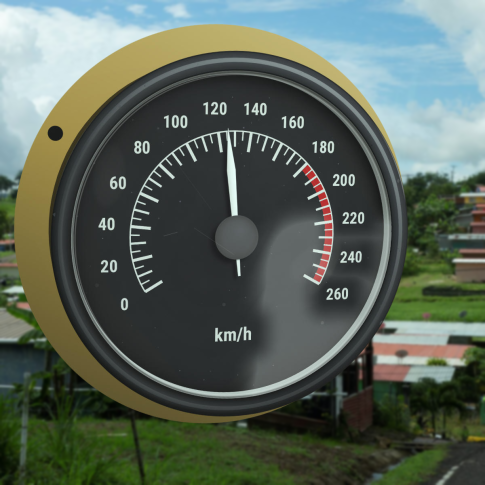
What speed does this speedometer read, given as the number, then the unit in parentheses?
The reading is 125 (km/h)
